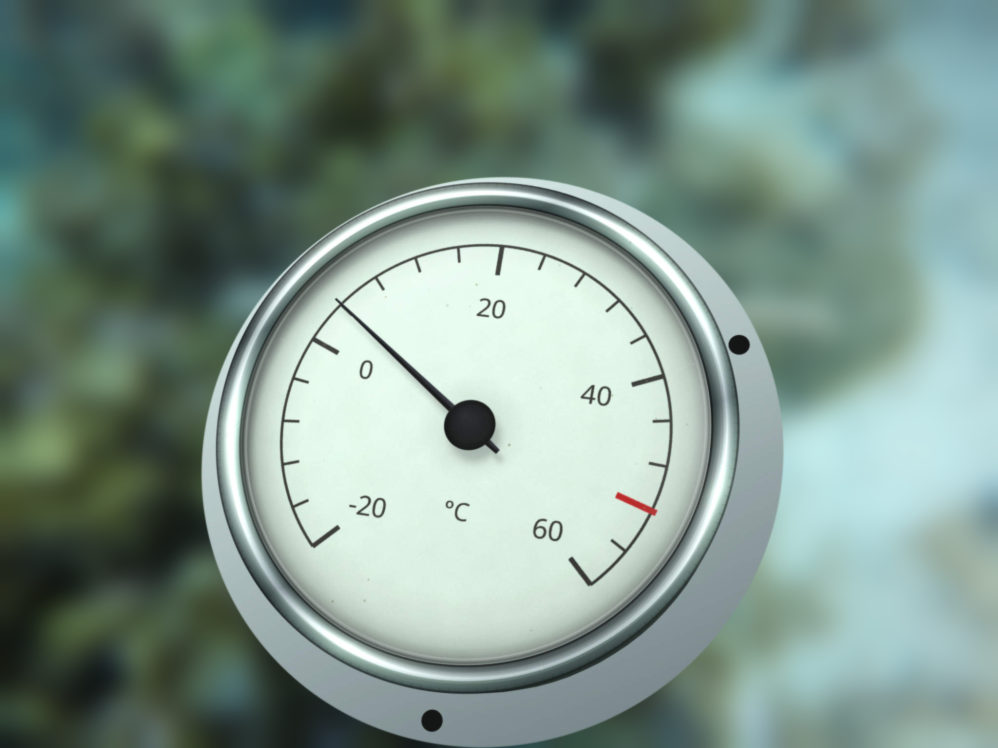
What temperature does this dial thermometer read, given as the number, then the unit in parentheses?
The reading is 4 (°C)
